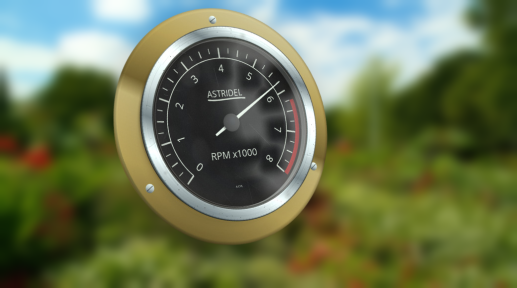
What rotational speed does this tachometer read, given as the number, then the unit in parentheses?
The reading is 5750 (rpm)
